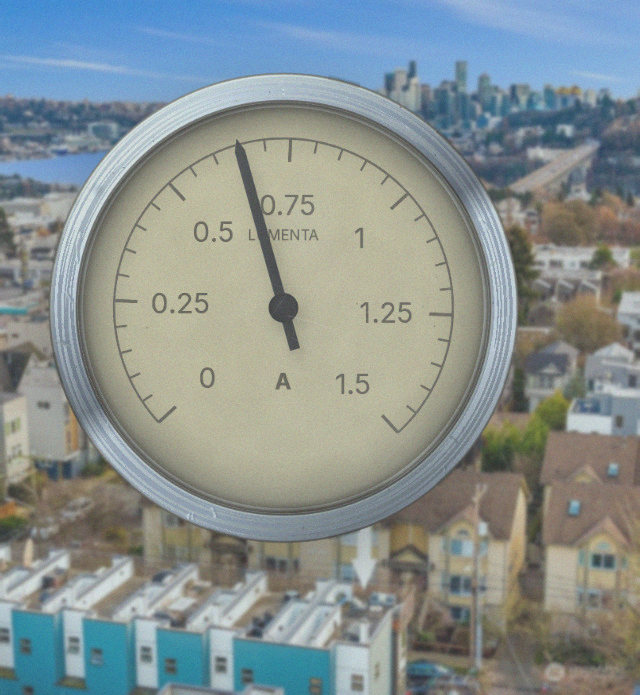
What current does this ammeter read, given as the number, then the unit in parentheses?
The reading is 0.65 (A)
